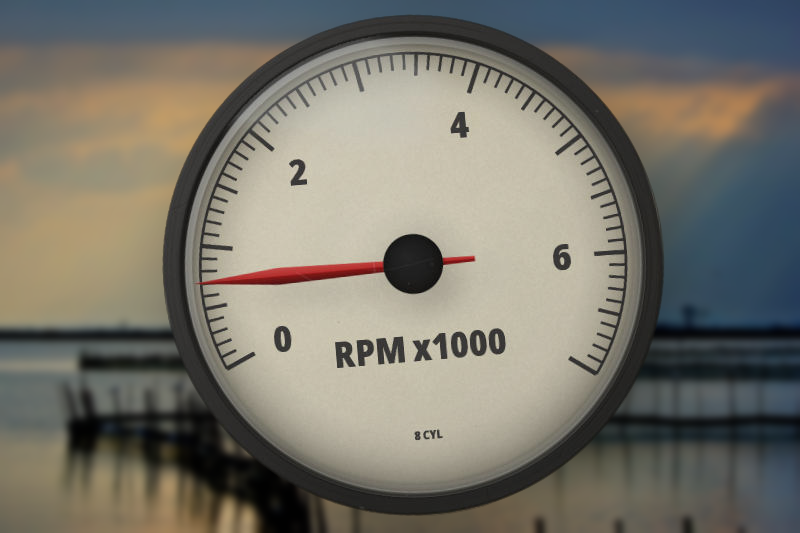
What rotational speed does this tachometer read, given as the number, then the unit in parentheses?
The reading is 700 (rpm)
